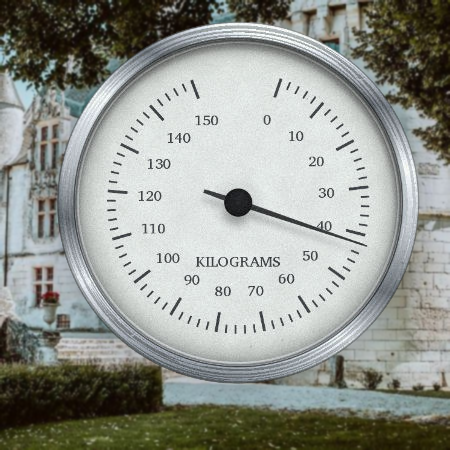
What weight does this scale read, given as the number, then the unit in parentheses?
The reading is 42 (kg)
